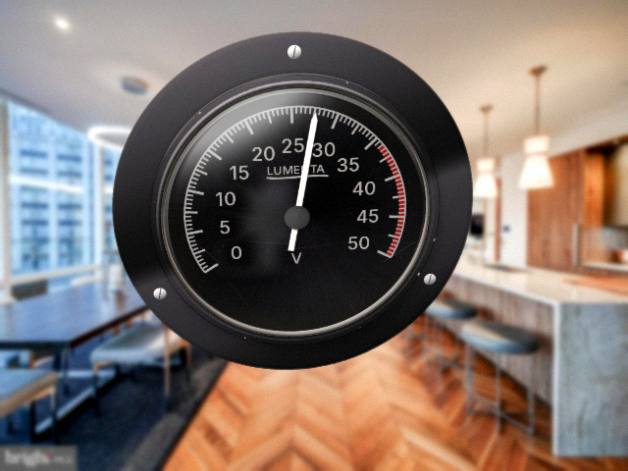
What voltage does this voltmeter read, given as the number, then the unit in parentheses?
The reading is 27.5 (V)
